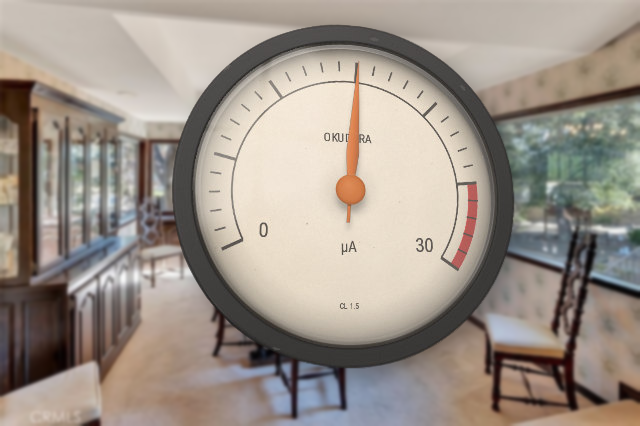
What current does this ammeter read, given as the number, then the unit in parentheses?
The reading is 15 (µA)
